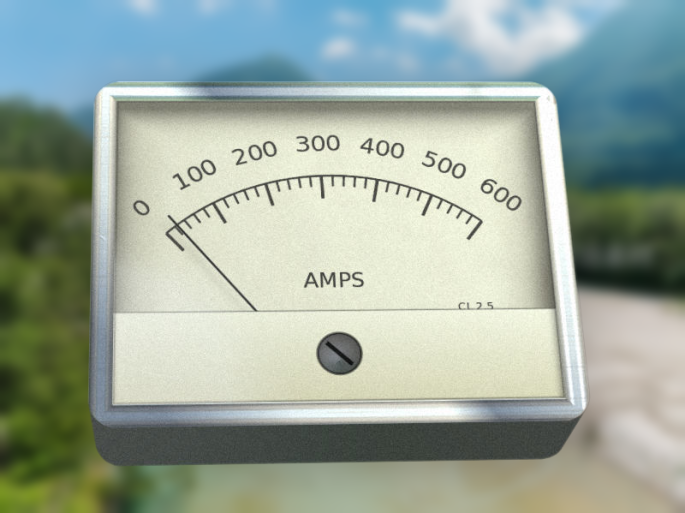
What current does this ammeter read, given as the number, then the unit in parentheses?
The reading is 20 (A)
